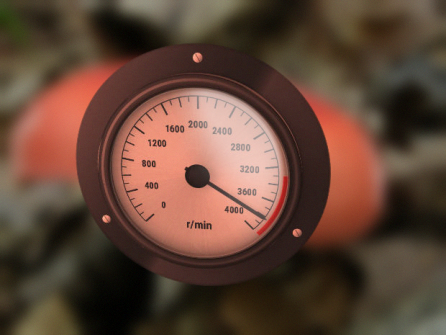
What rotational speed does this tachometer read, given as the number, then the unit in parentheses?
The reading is 3800 (rpm)
